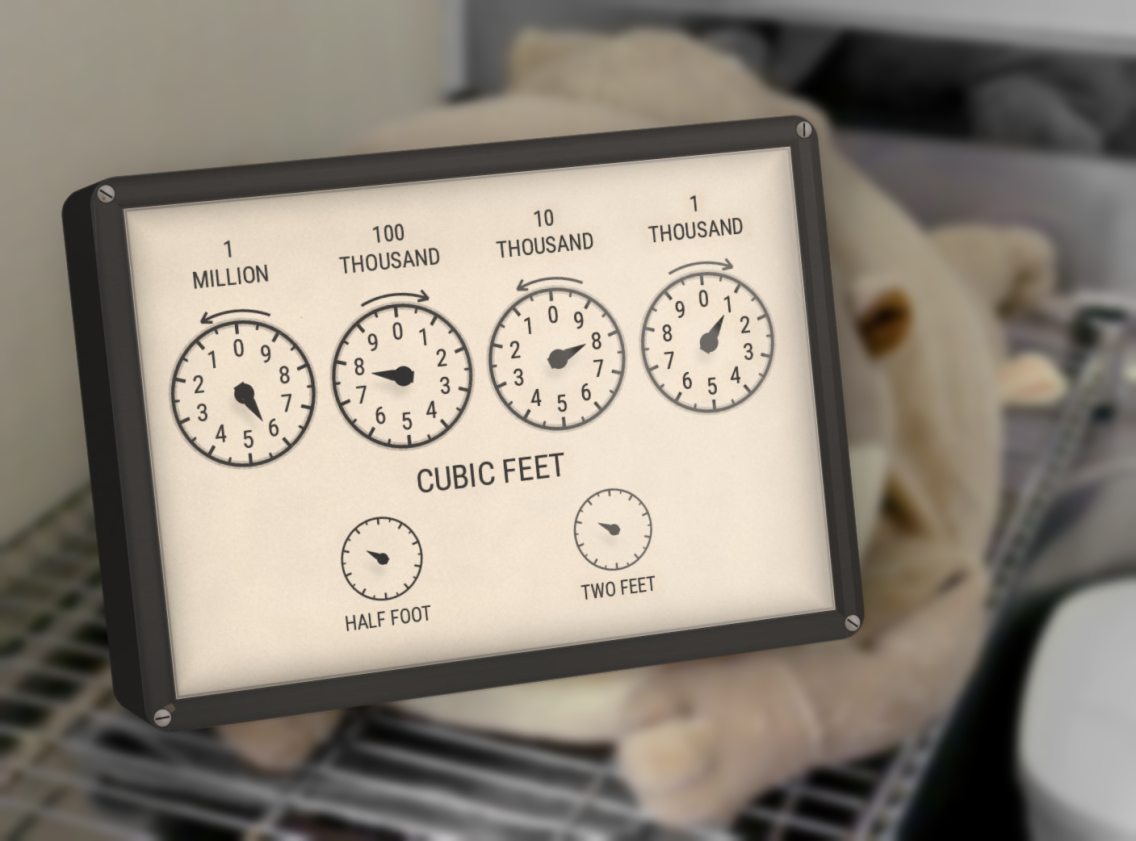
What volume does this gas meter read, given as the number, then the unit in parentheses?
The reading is 578100 (ft³)
